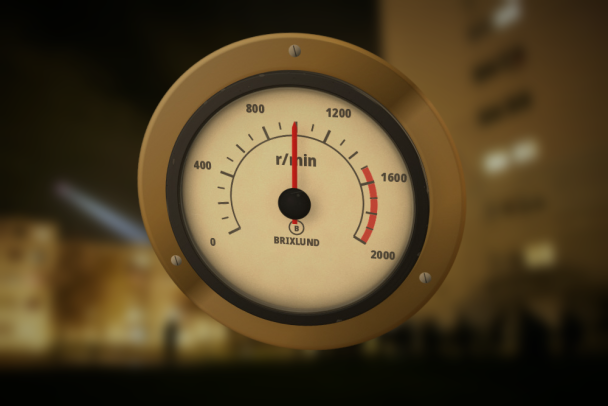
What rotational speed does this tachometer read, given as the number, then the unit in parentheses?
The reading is 1000 (rpm)
